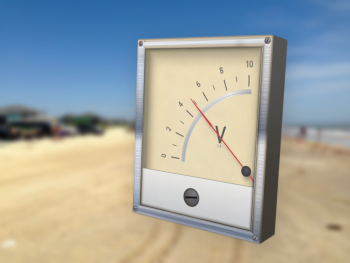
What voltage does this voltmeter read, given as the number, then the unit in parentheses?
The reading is 5 (V)
